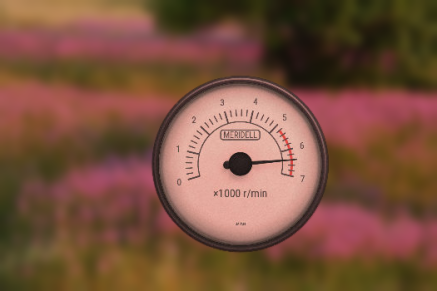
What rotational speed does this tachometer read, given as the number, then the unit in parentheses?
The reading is 6400 (rpm)
